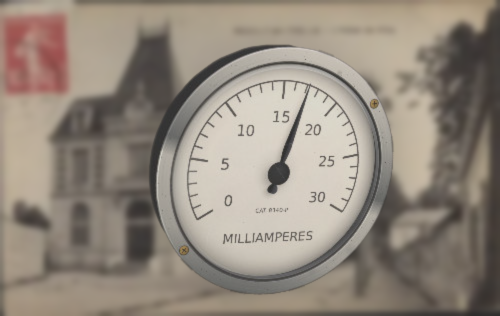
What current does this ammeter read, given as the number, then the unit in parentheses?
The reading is 17 (mA)
